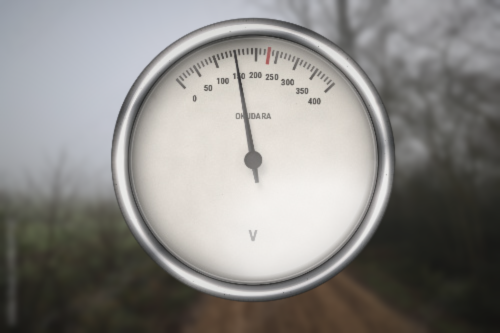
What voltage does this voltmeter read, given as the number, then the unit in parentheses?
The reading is 150 (V)
